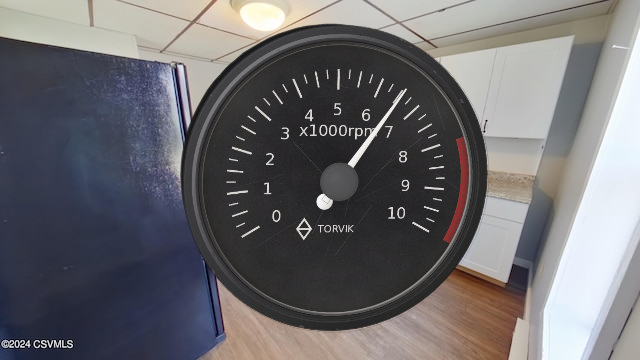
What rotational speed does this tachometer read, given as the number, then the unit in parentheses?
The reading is 6500 (rpm)
